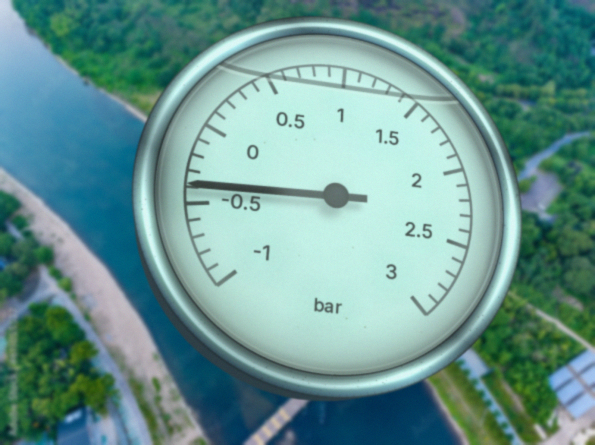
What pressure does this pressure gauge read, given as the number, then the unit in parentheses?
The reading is -0.4 (bar)
